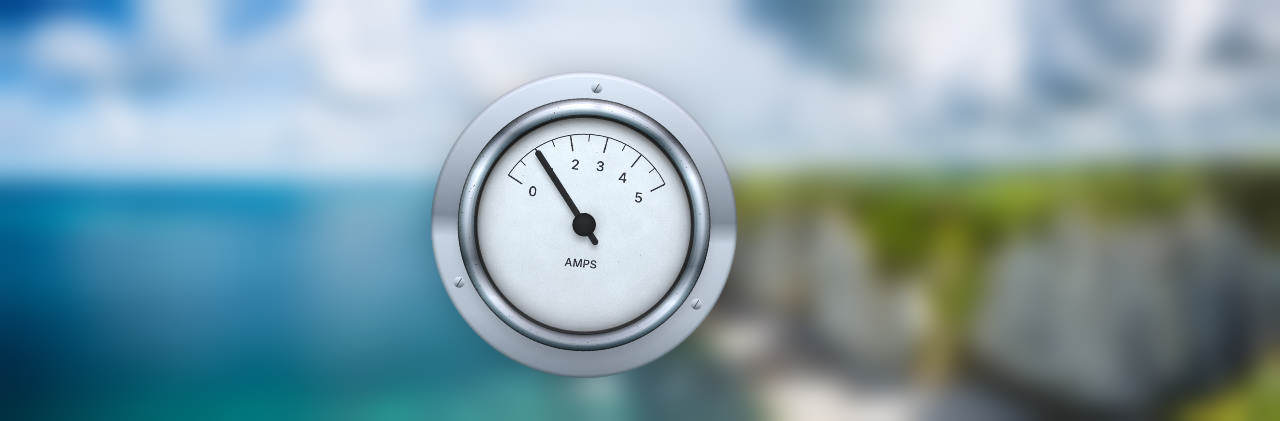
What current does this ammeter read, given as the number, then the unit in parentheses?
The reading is 1 (A)
